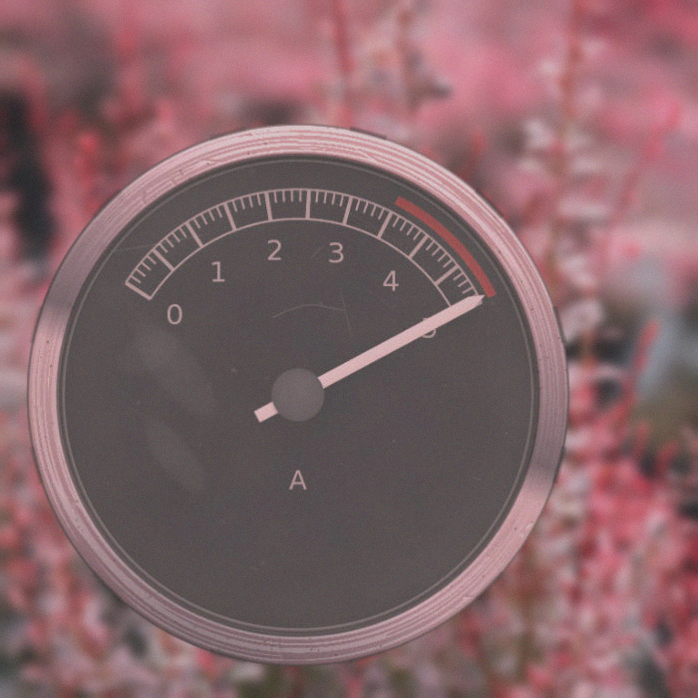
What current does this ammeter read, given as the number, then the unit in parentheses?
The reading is 4.95 (A)
